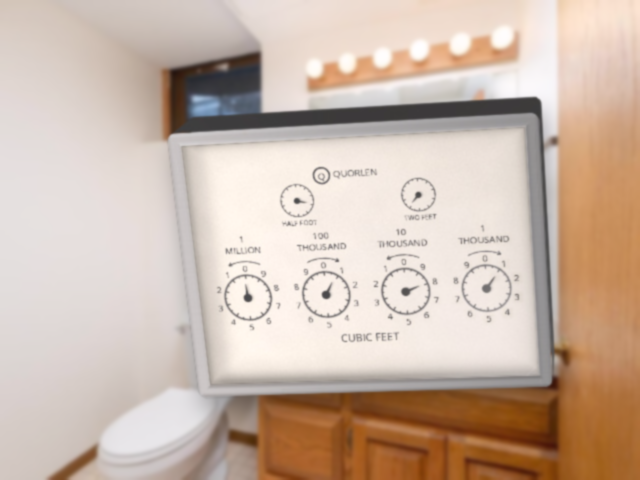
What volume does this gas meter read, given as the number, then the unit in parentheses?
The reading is 8100 (ft³)
